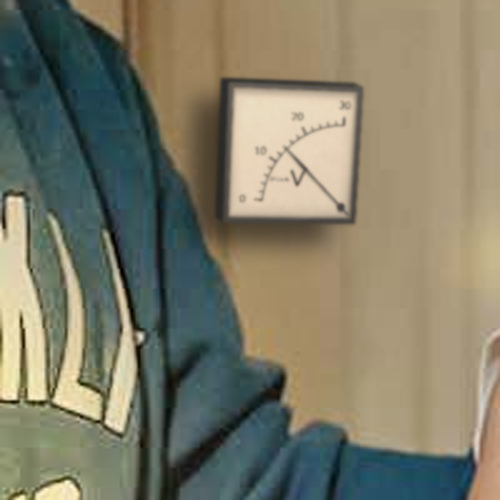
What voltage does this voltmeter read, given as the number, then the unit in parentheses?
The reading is 14 (V)
